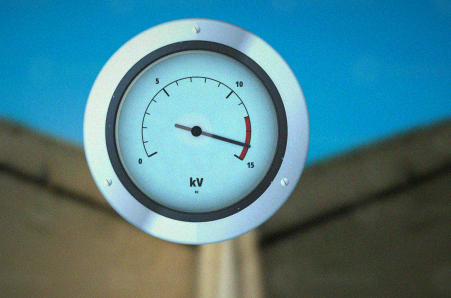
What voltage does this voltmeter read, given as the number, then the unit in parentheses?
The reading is 14 (kV)
